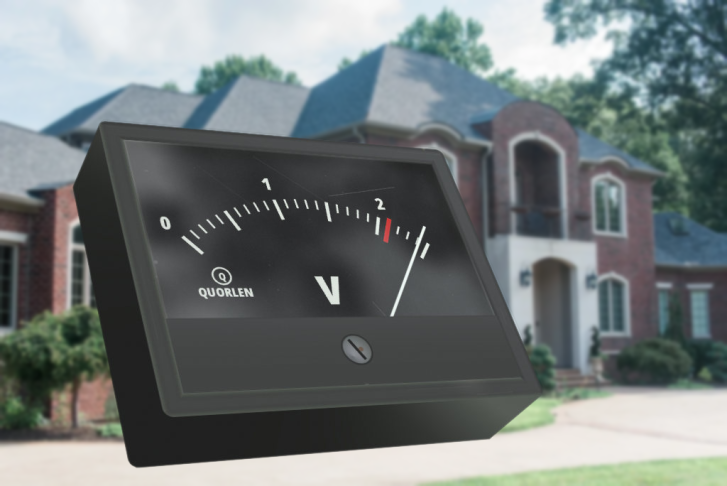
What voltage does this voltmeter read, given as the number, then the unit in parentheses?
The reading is 2.4 (V)
